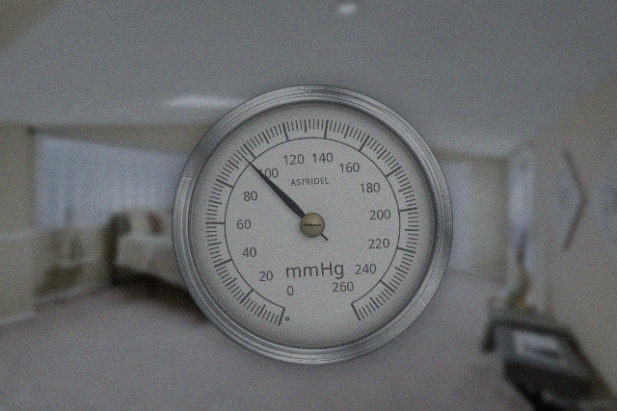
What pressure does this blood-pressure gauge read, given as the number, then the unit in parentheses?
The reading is 96 (mmHg)
